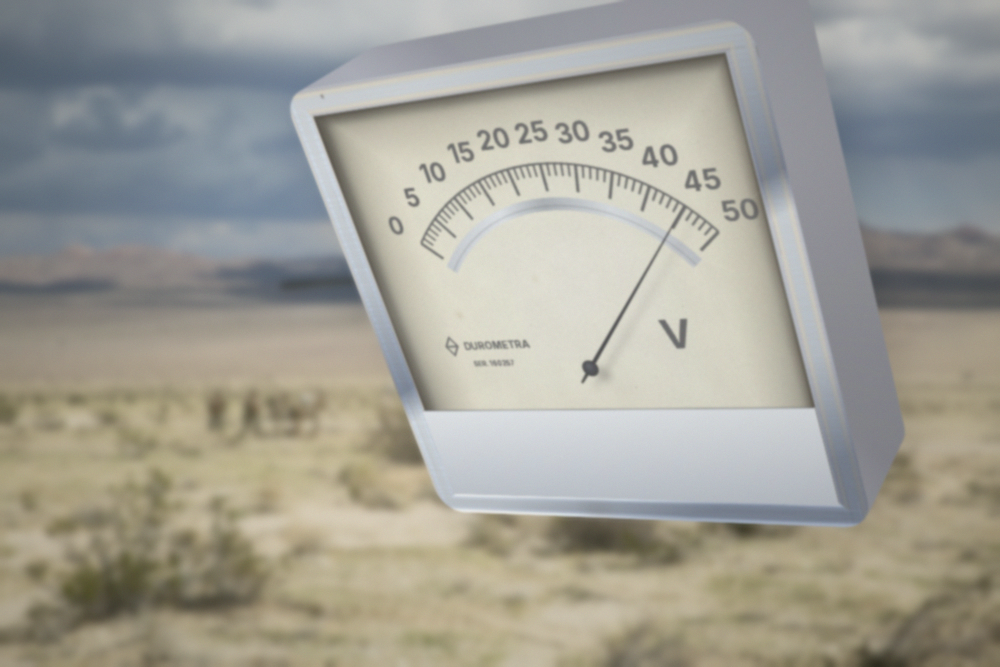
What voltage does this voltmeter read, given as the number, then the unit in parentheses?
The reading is 45 (V)
